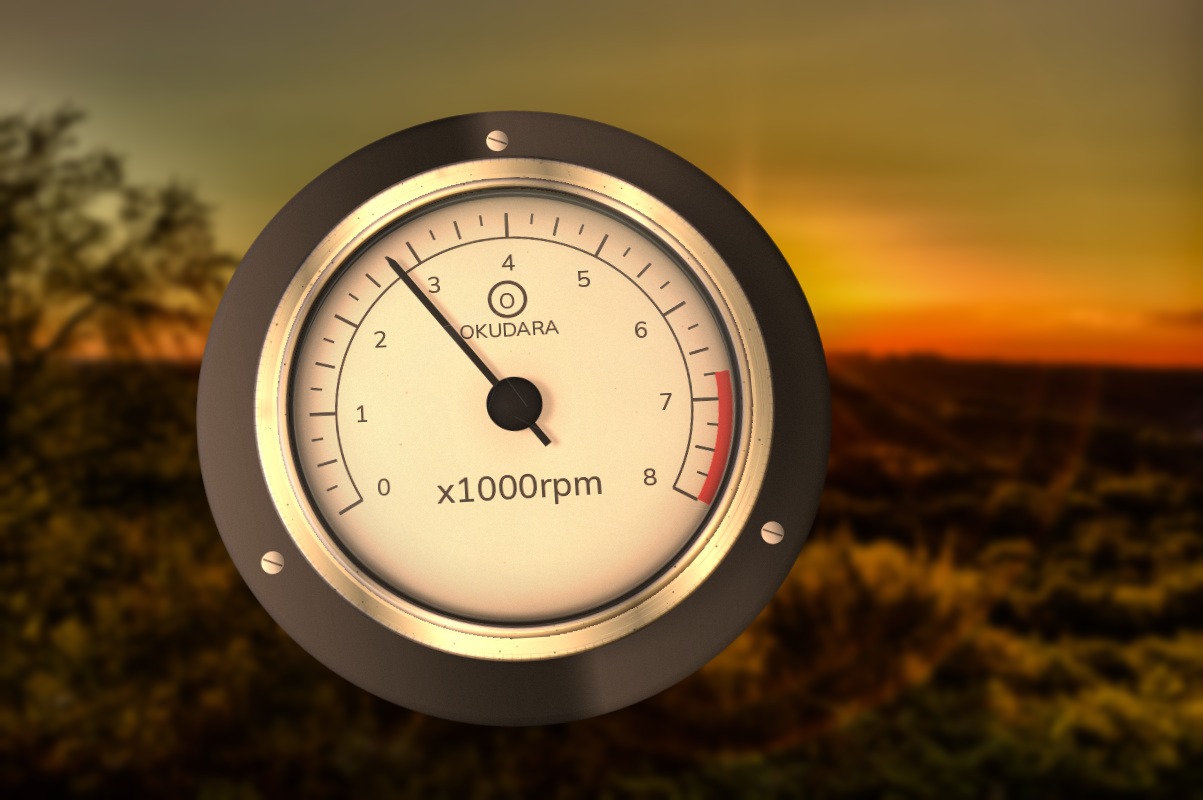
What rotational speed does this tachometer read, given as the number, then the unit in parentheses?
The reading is 2750 (rpm)
